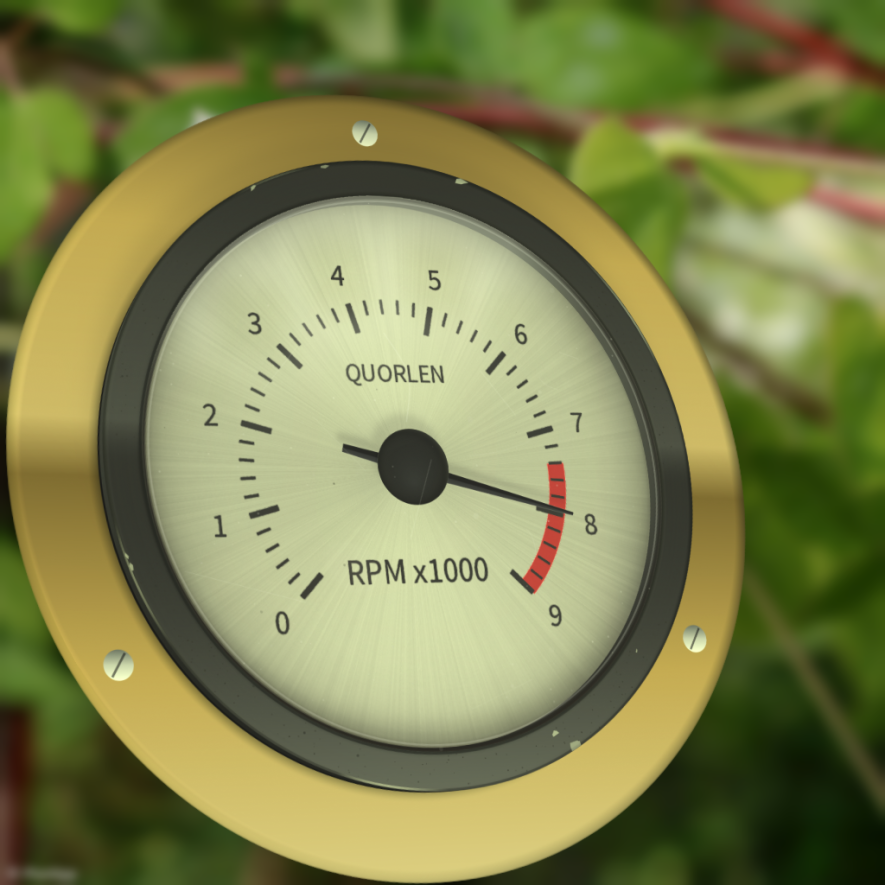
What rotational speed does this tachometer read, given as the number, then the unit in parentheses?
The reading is 8000 (rpm)
